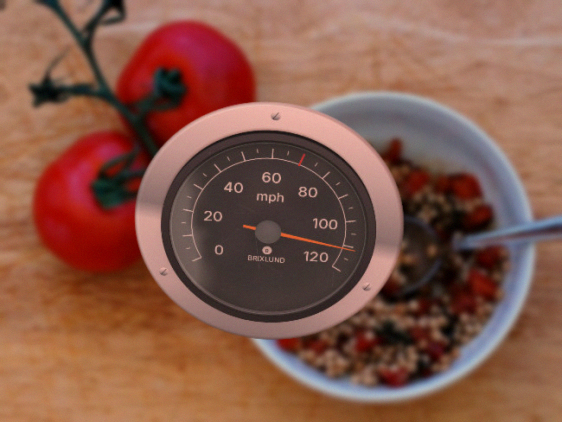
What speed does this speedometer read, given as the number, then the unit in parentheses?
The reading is 110 (mph)
